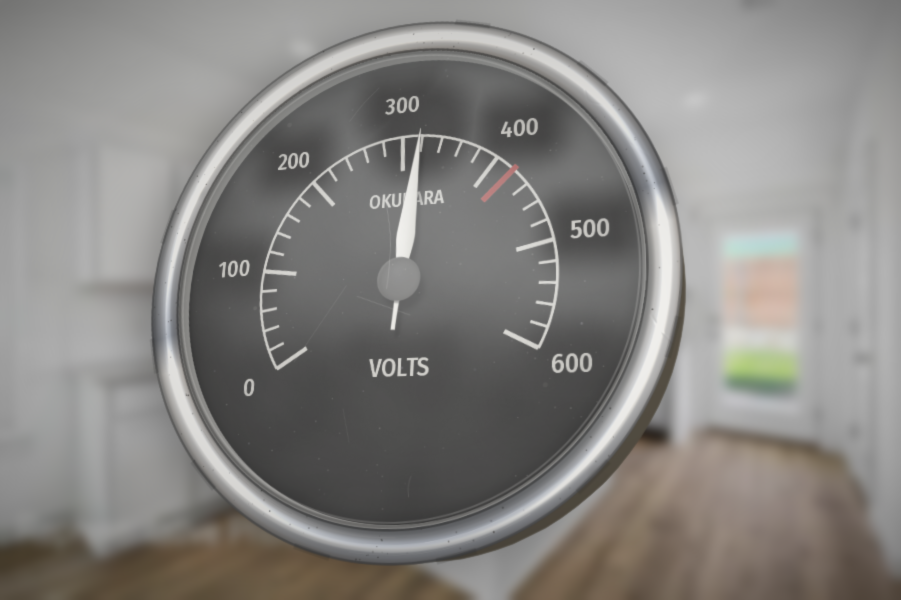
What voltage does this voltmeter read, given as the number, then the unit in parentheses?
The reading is 320 (V)
